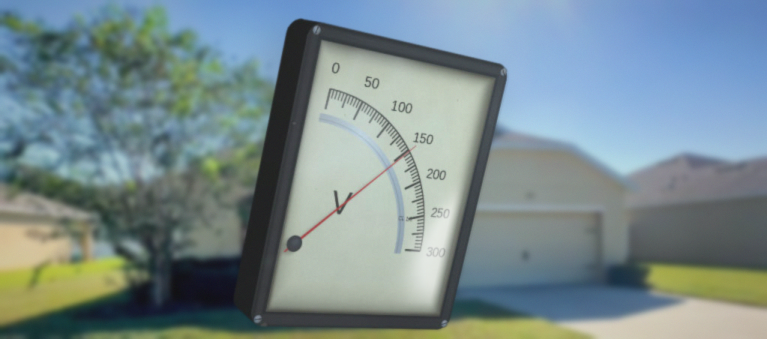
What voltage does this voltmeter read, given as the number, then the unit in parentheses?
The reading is 150 (V)
